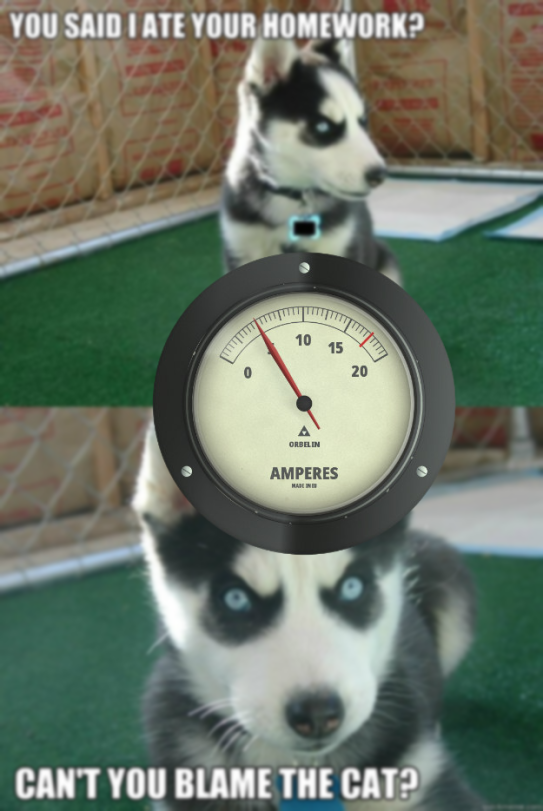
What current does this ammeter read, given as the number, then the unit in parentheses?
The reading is 5 (A)
